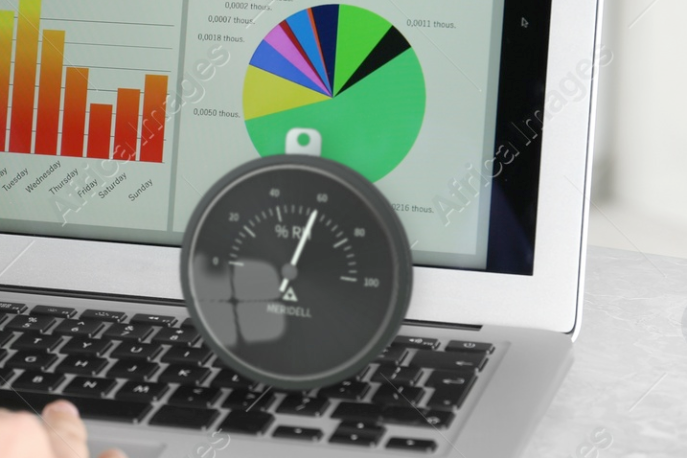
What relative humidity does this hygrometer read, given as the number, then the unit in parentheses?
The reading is 60 (%)
